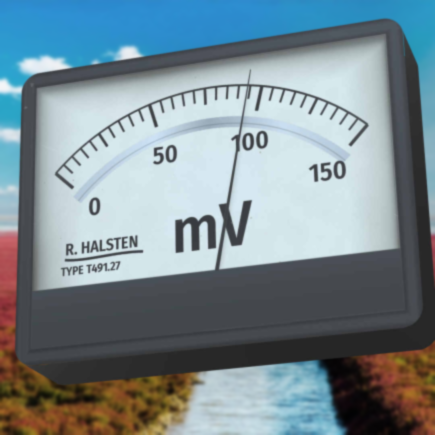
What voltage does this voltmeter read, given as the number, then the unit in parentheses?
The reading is 95 (mV)
